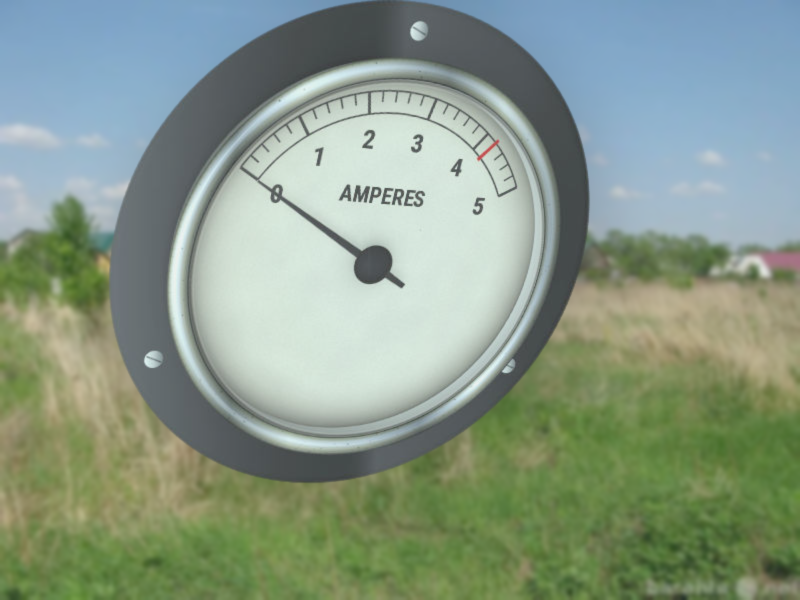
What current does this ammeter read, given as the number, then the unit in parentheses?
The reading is 0 (A)
